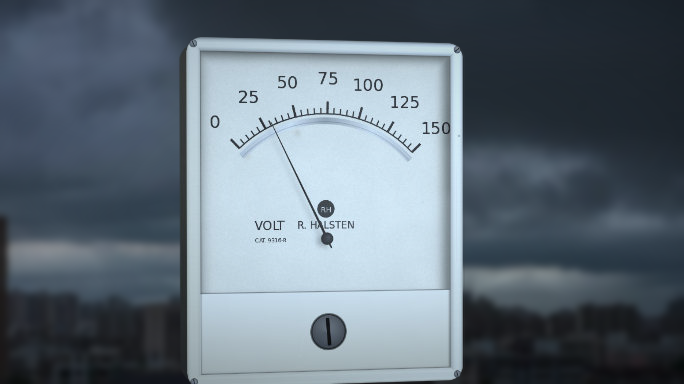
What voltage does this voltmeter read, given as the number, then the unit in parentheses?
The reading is 30 (V)
